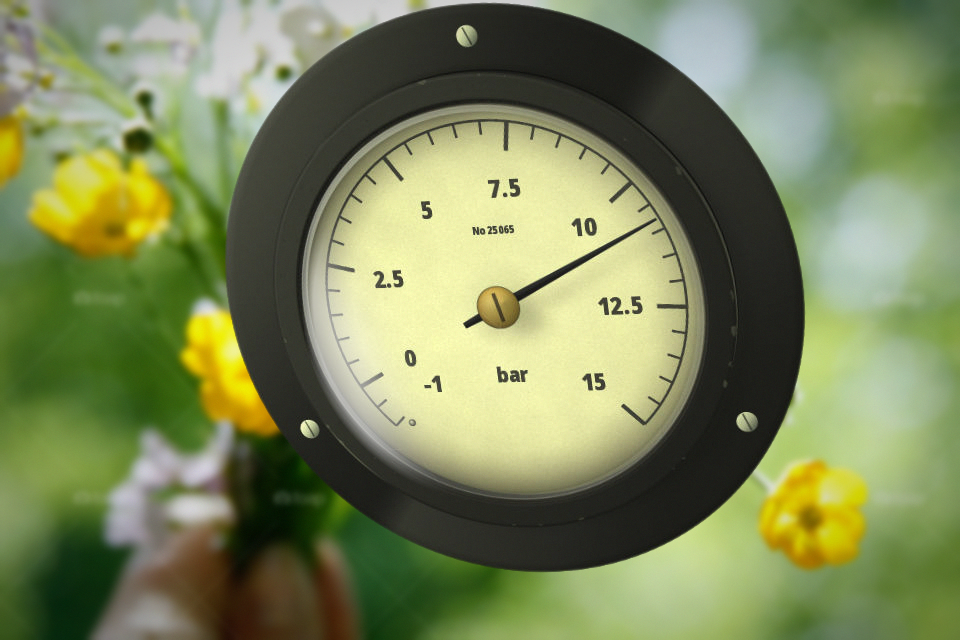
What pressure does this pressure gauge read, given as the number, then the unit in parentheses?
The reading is 10.75 (bar)
